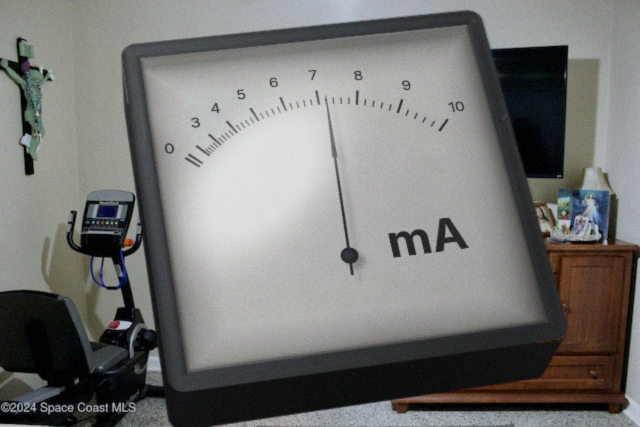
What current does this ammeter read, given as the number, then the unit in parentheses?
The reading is 7.2 (mA)
